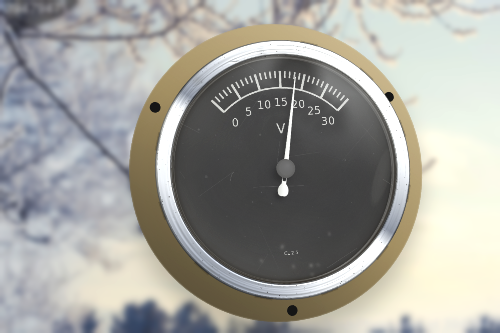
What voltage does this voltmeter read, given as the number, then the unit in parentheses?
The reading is 18 (V)
